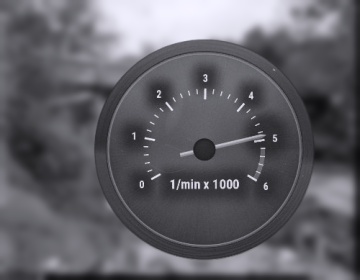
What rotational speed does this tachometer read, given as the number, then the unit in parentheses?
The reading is 4900 (rpm)
